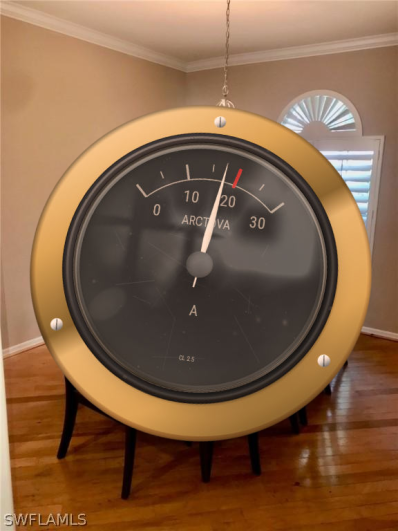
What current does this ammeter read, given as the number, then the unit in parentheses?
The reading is 17.5 (A)
